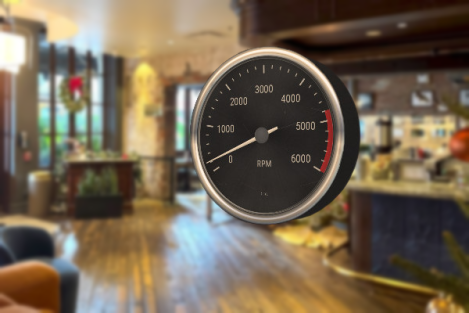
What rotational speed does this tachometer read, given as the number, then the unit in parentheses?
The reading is 200 (rpm)
